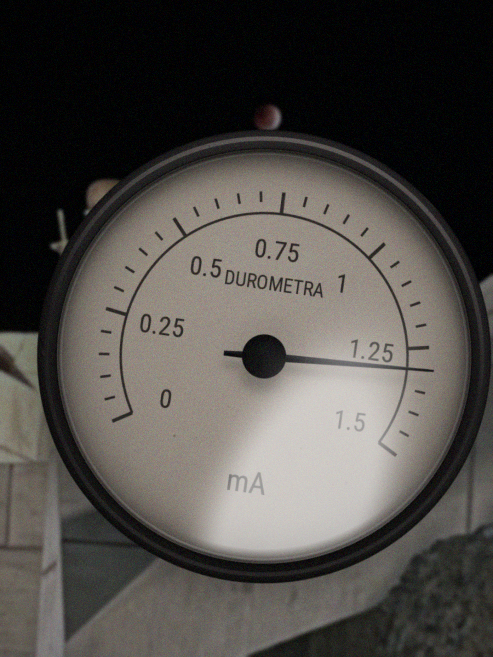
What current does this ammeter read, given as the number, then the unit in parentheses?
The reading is 1.3 (mA)
